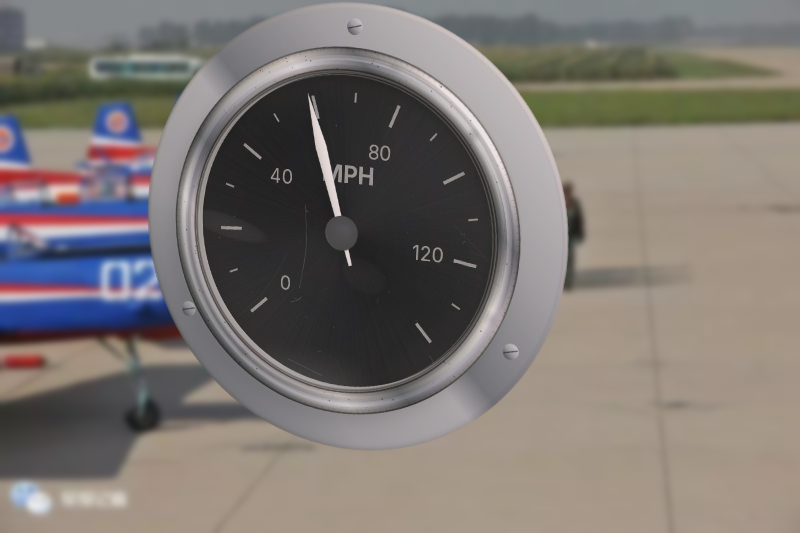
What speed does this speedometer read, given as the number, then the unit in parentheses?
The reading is 60 (mph)
